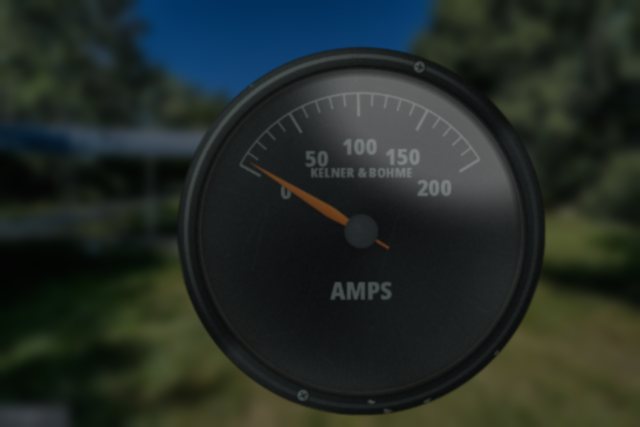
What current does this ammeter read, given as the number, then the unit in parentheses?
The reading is 5 (A)
